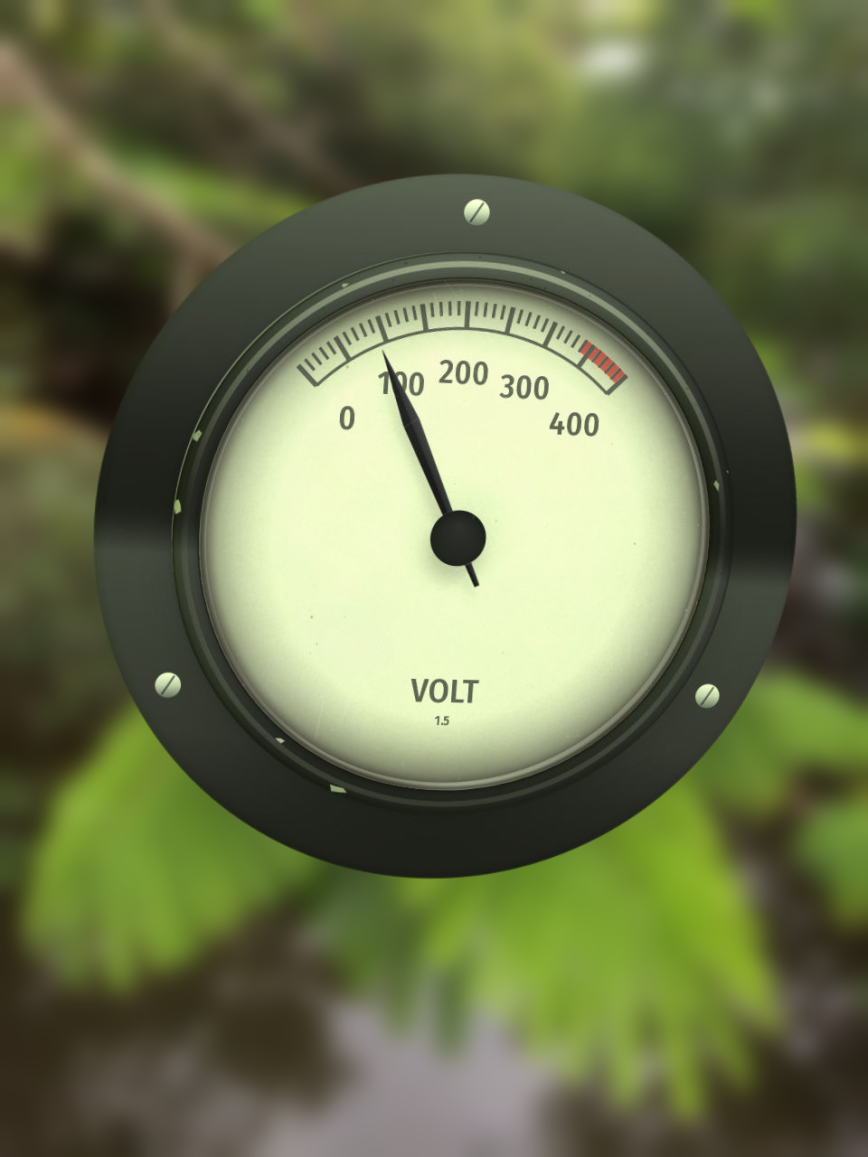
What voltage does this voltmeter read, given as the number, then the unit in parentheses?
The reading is 90 (V)
